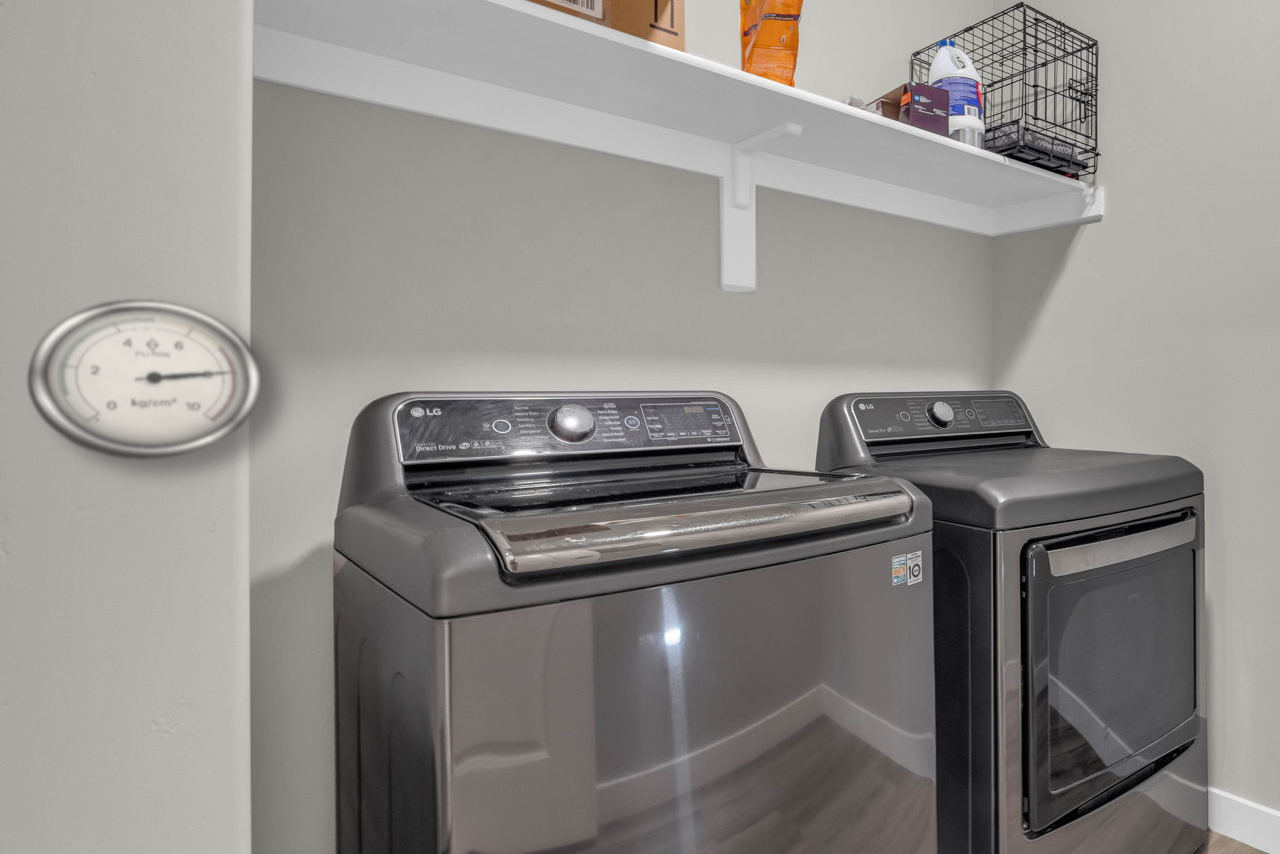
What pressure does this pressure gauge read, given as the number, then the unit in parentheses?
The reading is 8 (kg/cm²)
